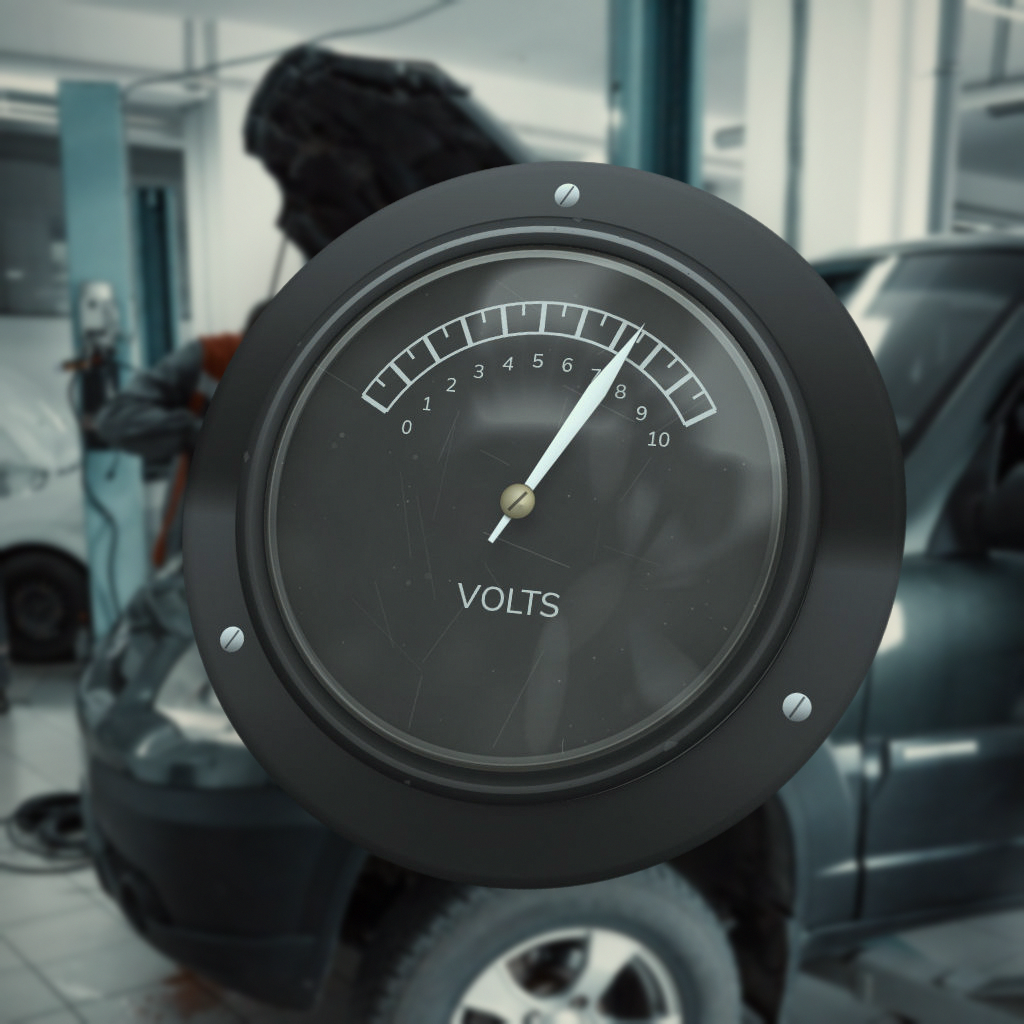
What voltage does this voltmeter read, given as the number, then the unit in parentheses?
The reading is 7.5 (V)
